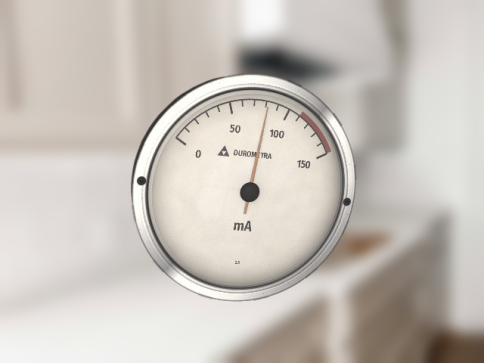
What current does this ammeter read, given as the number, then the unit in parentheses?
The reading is 80 (mA)
